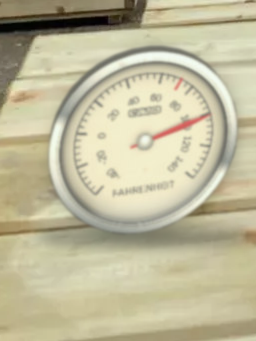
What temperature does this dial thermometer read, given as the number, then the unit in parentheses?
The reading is 100 (°F)
